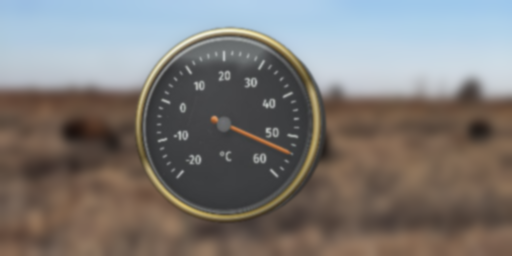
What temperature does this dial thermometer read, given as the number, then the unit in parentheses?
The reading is 54 (°C)
